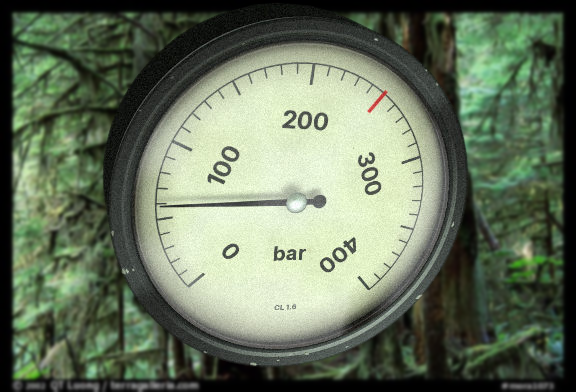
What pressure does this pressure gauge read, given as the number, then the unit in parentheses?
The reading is 60 (bar)
